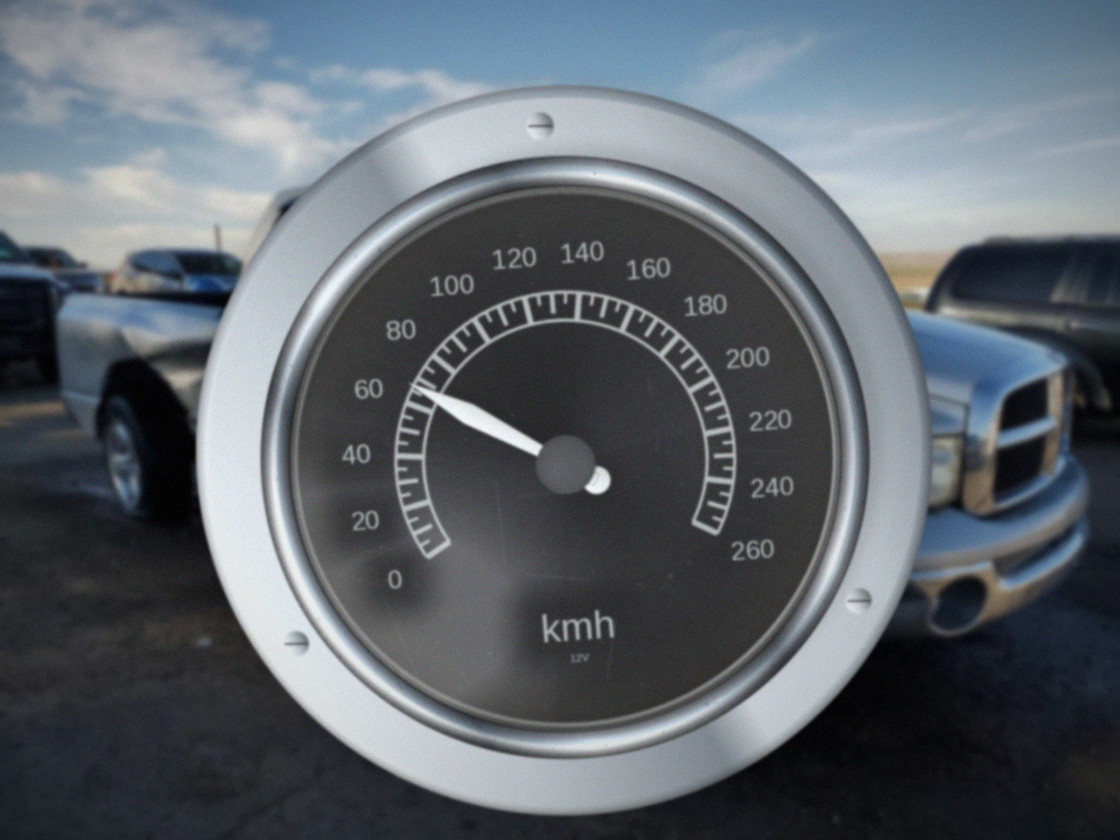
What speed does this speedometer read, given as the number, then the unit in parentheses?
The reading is 67.5 (km/h)
